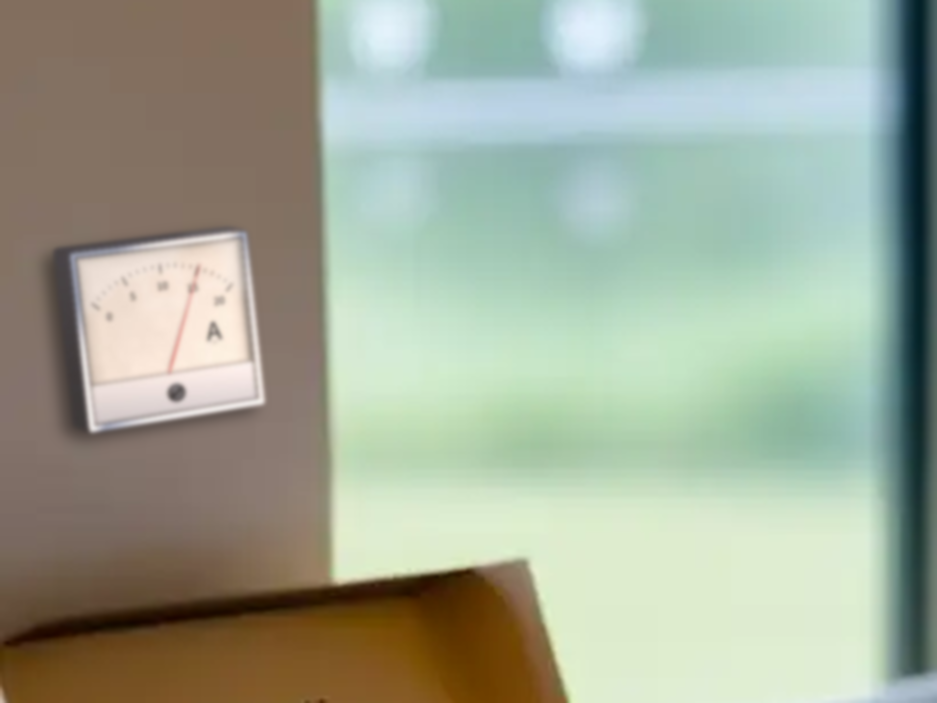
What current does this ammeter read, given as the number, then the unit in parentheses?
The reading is 15 (A)
